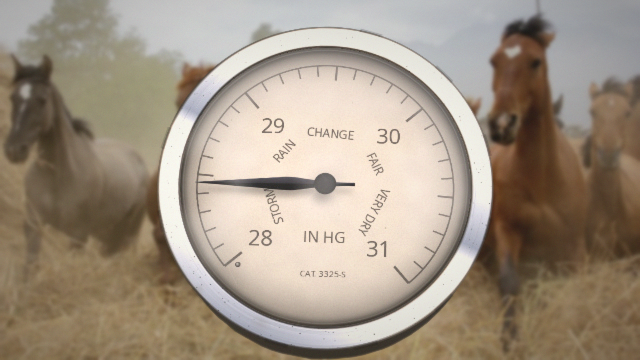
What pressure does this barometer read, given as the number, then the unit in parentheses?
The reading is 28.45 (inHg)
